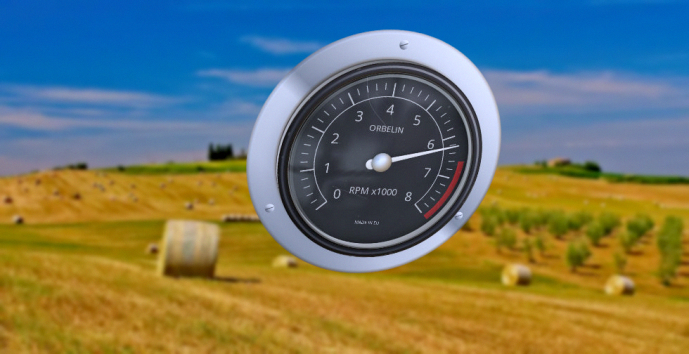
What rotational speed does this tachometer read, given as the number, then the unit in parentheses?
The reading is 6200 (rpm)
